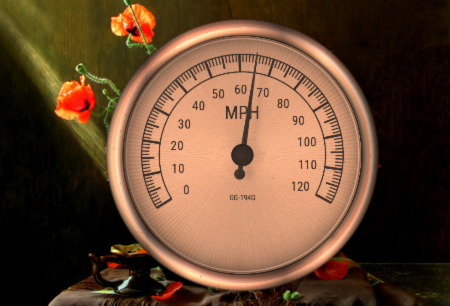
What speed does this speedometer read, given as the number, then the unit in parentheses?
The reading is 65 (mph)
